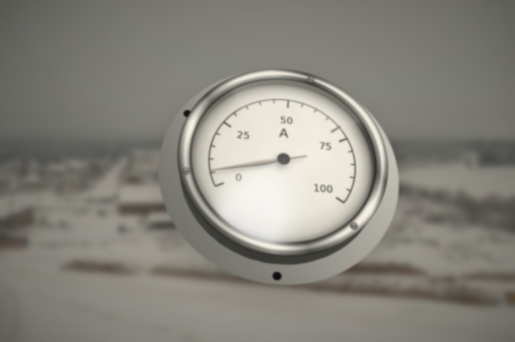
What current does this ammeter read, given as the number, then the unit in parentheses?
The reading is 5 (A)
